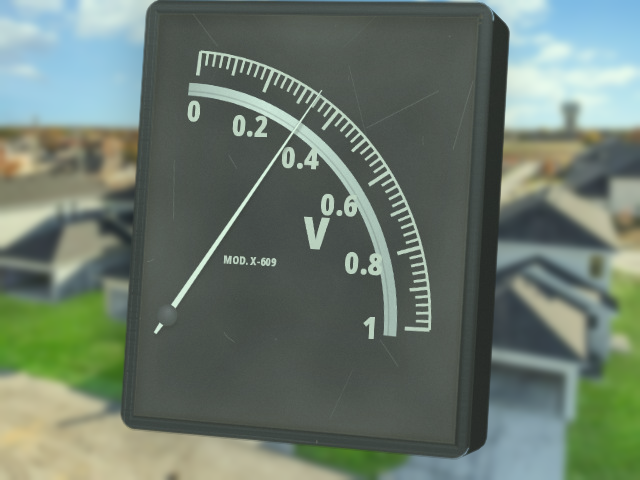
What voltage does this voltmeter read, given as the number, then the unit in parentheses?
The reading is 0.34 (V)
